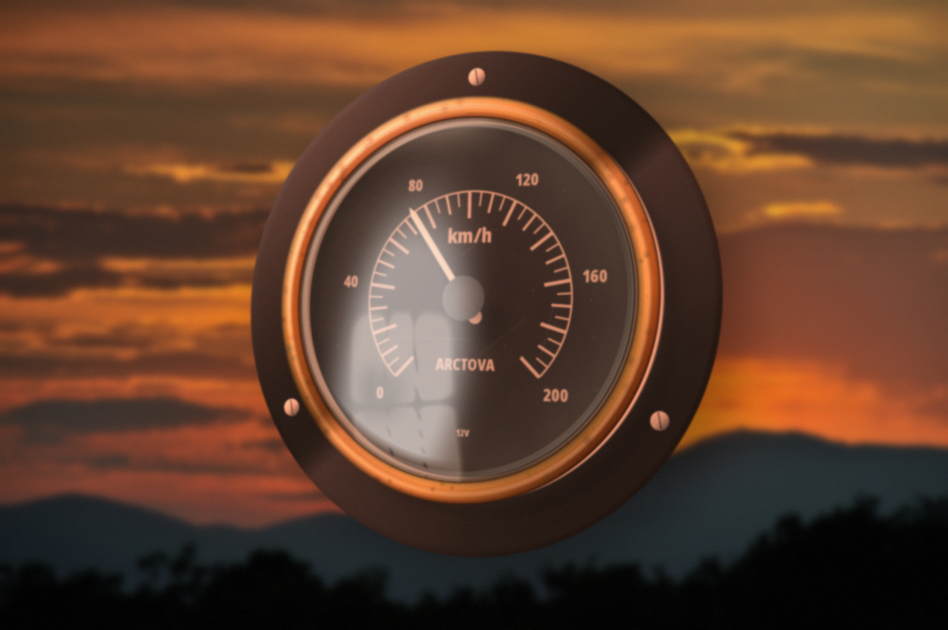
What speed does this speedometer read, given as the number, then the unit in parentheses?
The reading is 75 (km/h)
